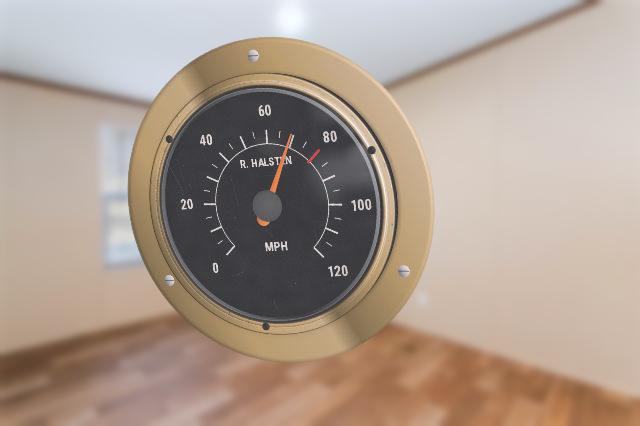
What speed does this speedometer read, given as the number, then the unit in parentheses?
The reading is 70 (mph)
